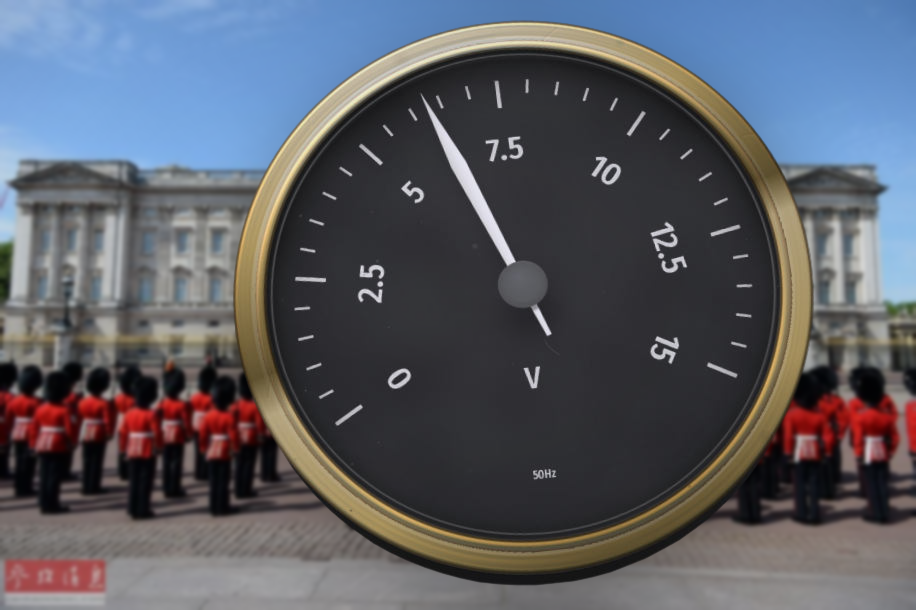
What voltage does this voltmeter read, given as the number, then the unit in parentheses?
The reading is 6.25 (V)
